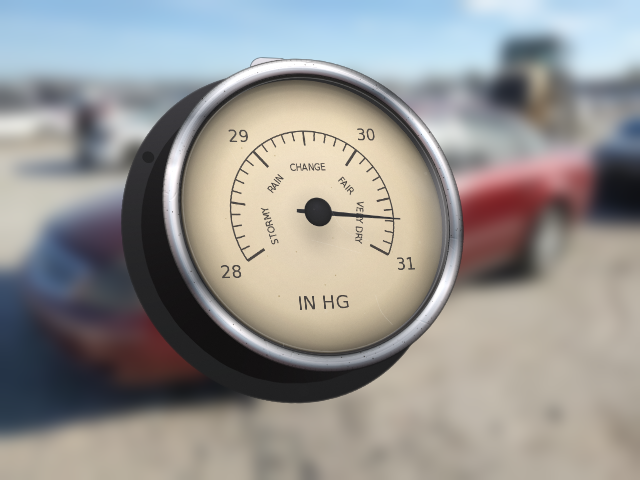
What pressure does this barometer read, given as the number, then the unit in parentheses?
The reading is 30.7 (inHg)
